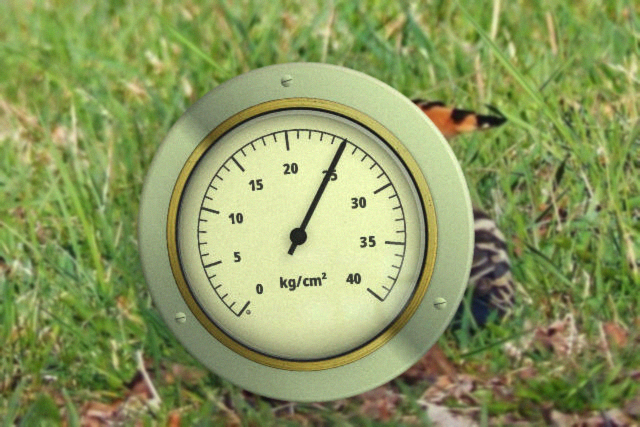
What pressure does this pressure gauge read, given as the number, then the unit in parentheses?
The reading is 25 (kg/cm²)
